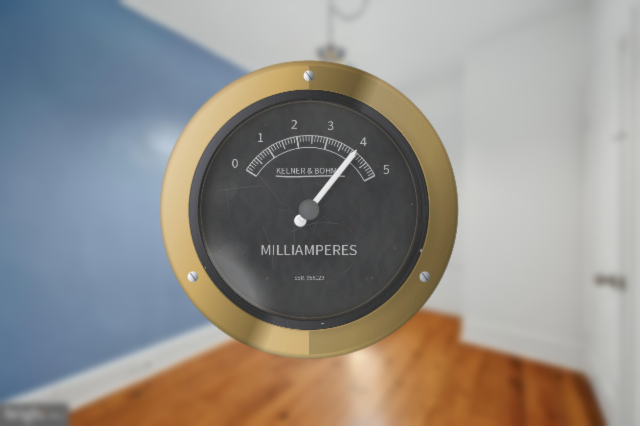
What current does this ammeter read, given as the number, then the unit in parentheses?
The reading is 4 (mA)
